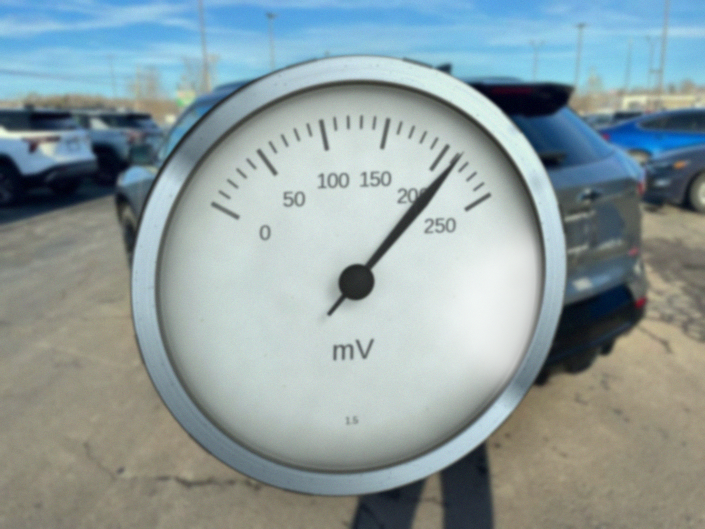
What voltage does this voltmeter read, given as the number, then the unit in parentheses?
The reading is 210 (mV)
